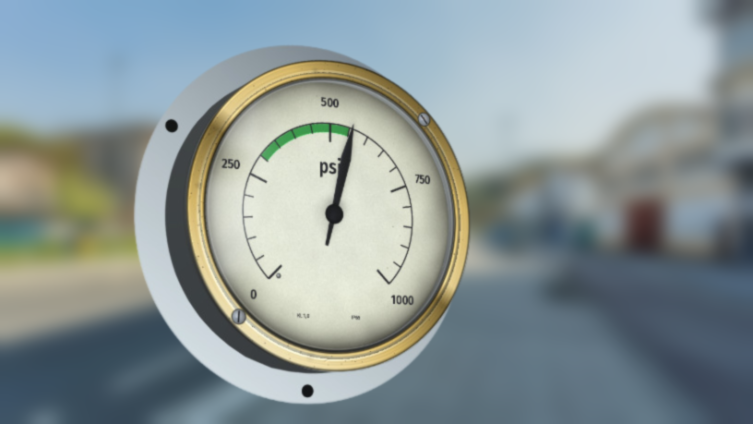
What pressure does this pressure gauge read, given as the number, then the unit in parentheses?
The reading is 550 (psi)
